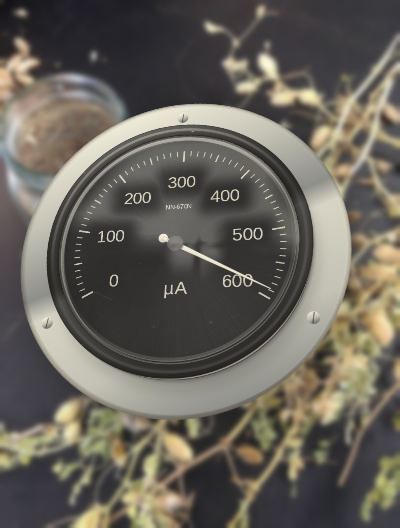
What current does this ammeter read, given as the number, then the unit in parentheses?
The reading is 590 (µA)
